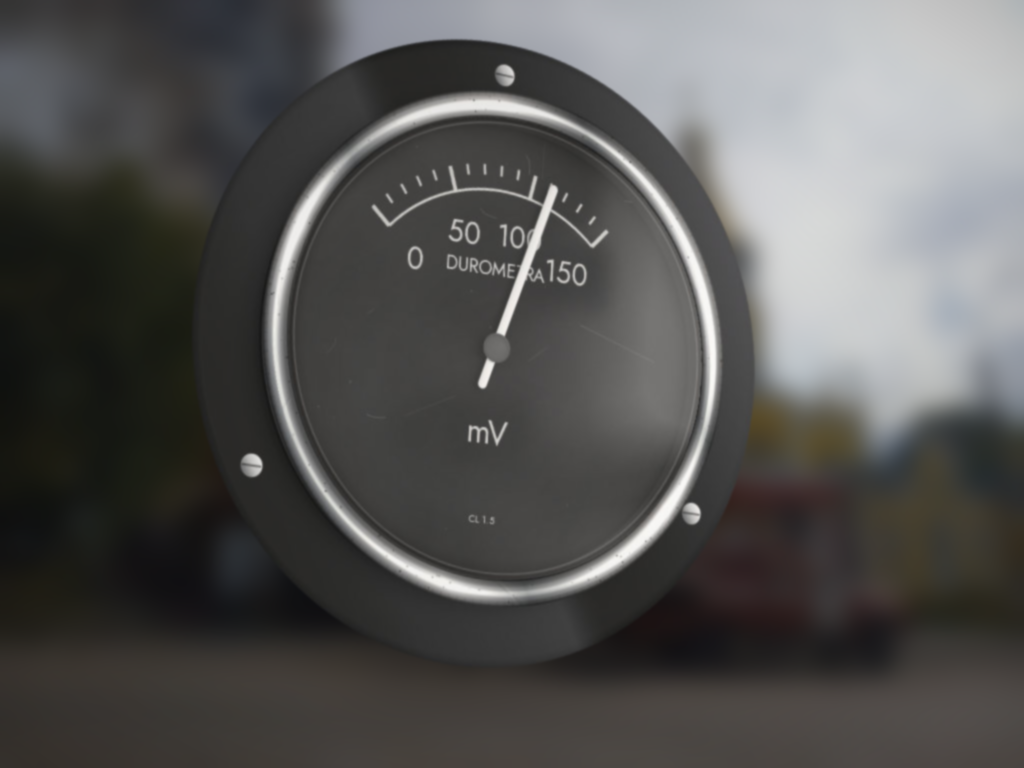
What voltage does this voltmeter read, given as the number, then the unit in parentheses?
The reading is 110 (mV)
